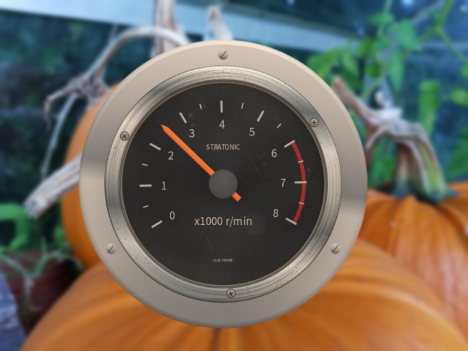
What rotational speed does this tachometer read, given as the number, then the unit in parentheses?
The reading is 2500 (rpm)
